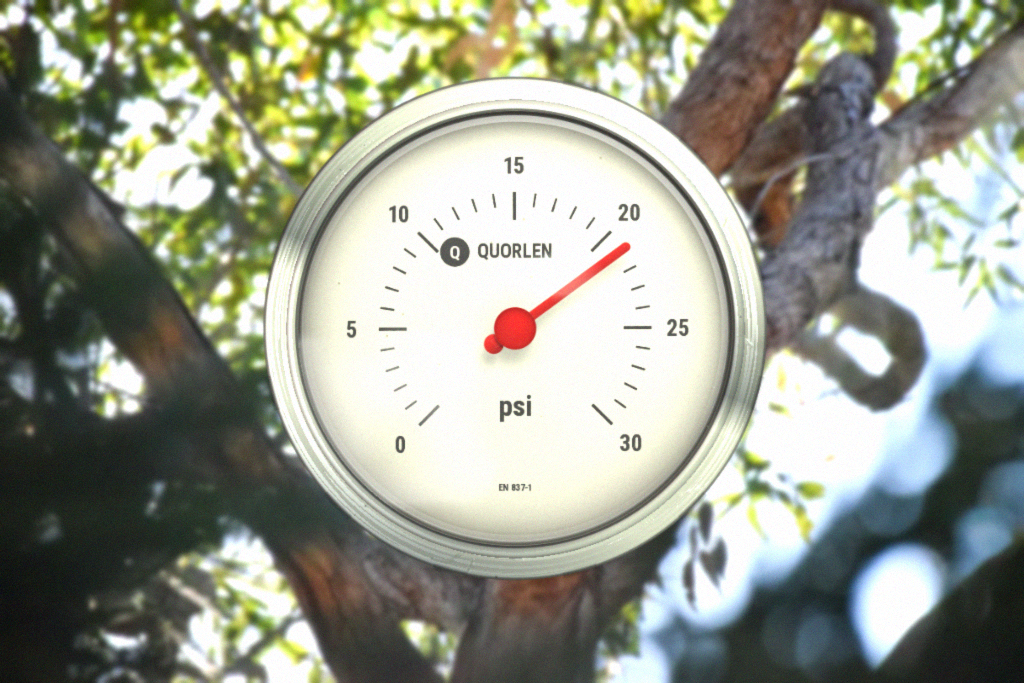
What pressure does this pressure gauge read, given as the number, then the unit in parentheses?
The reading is 21 (psi)
